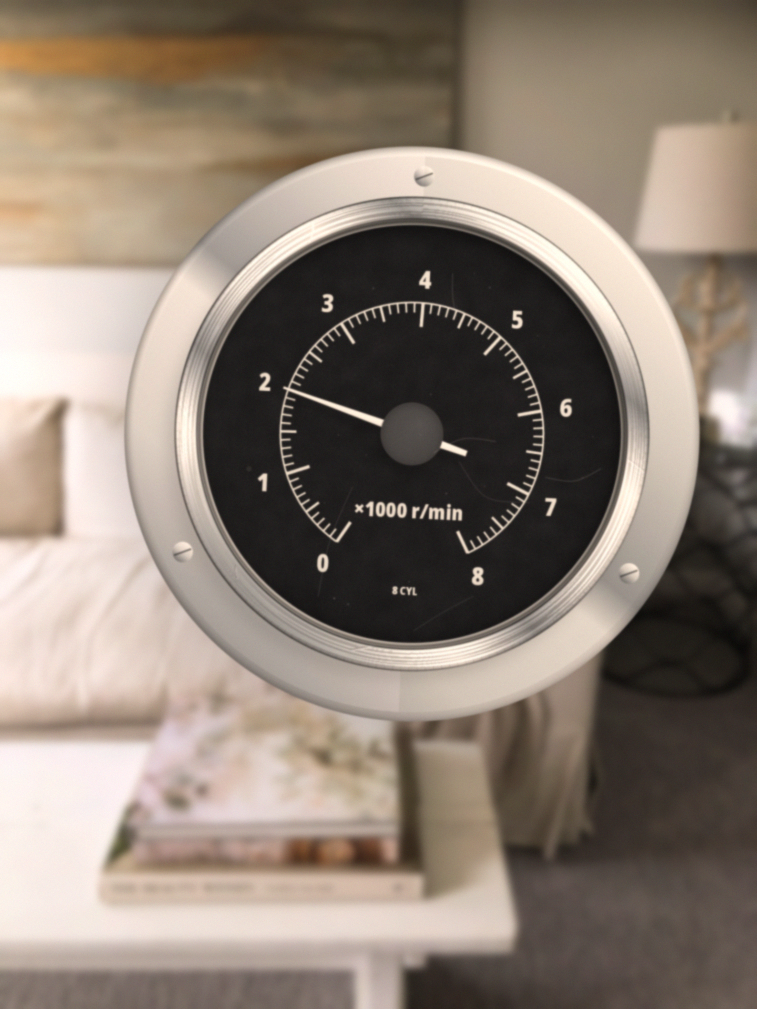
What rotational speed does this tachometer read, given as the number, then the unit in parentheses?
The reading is 2000 (rpm)
